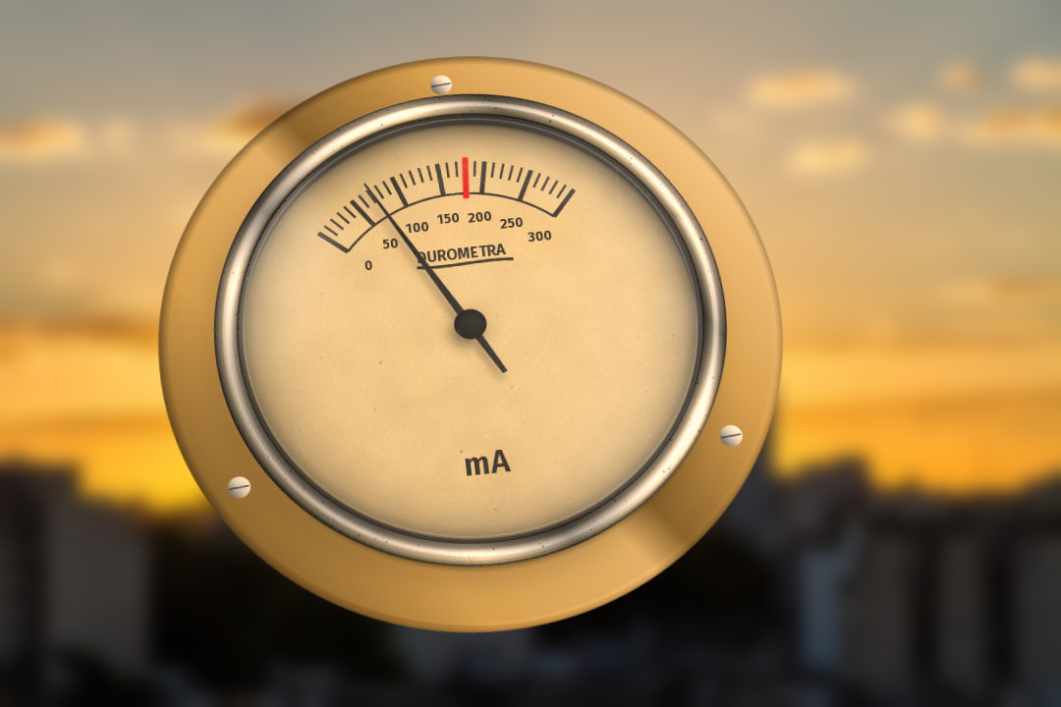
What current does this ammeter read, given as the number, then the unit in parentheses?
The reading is 70 (mA)
